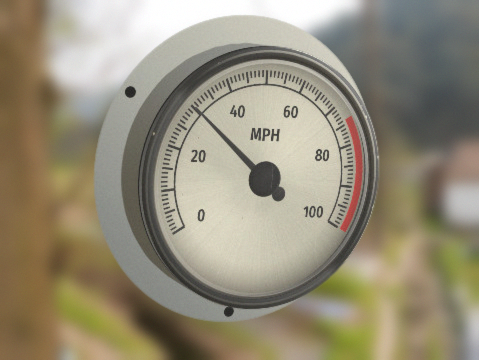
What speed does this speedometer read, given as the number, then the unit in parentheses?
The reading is 30 (mph)
